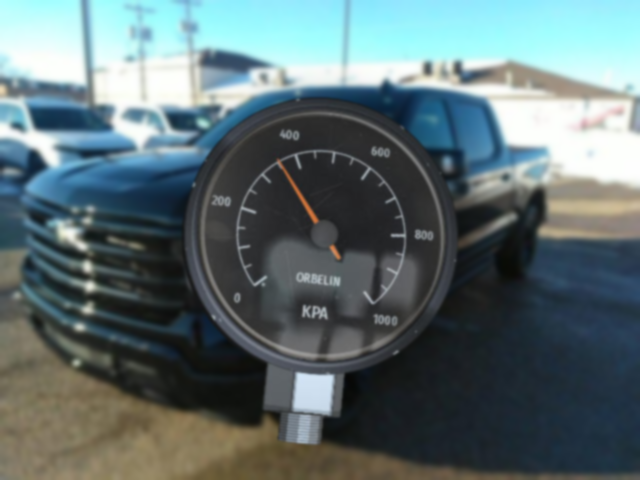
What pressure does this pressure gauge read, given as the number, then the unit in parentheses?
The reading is 350 (kPa)
